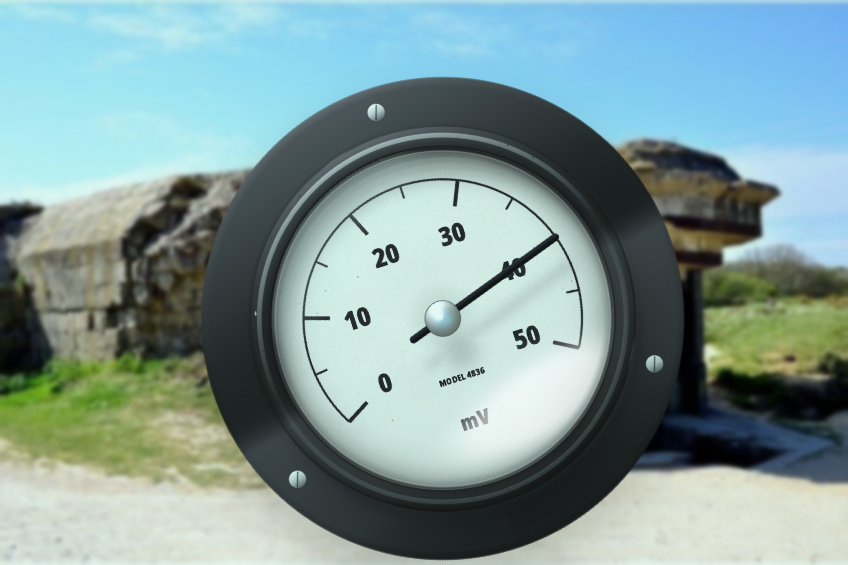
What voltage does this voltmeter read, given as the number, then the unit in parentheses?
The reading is 40 (mV)
